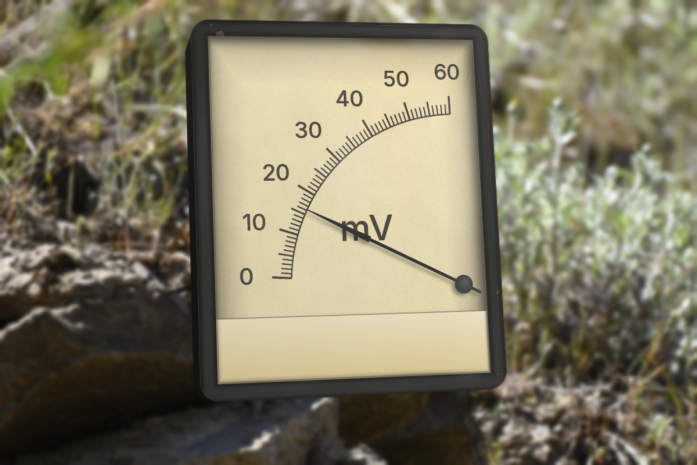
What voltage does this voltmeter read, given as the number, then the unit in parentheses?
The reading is 16 (mV)
